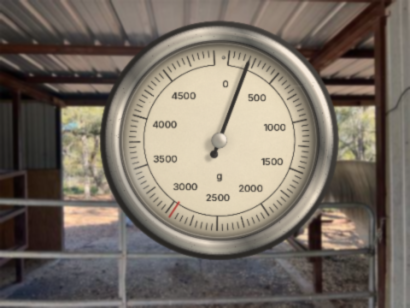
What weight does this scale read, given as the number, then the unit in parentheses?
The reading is 200 (g)
